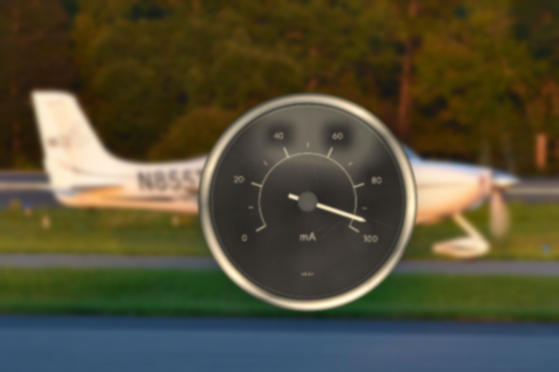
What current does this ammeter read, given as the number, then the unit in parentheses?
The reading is 95 (mA)
